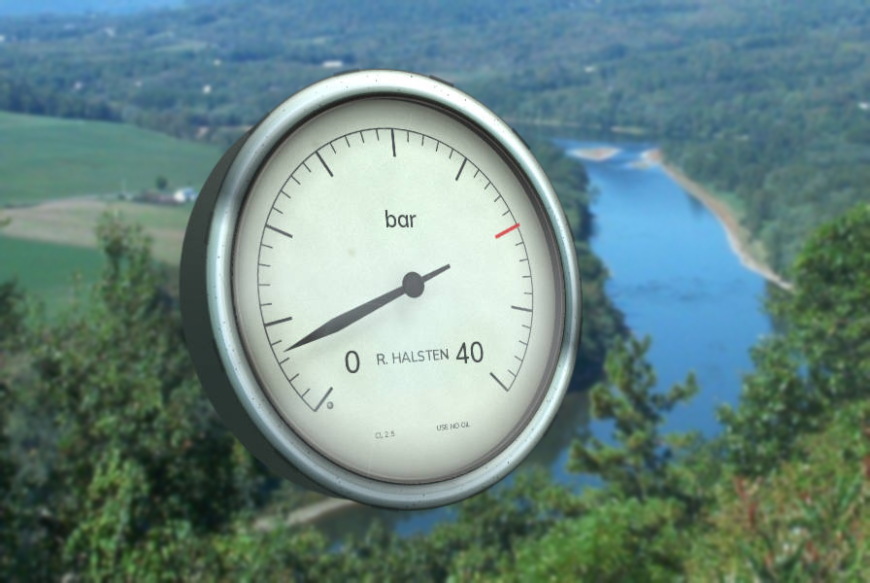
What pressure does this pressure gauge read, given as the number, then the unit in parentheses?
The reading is 3.5 (bar)
